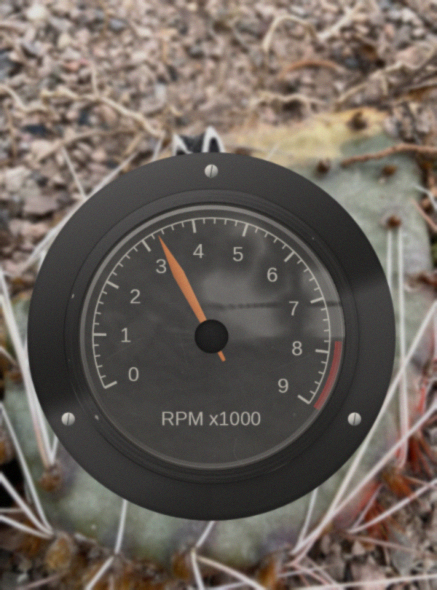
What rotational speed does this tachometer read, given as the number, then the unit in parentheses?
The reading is 3300 (rpm)
